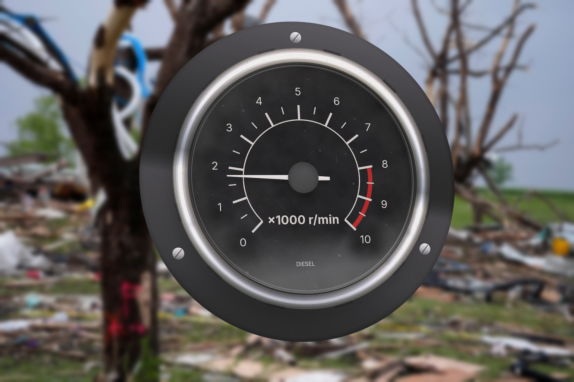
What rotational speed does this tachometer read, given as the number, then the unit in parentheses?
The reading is 1750 (rpm)
